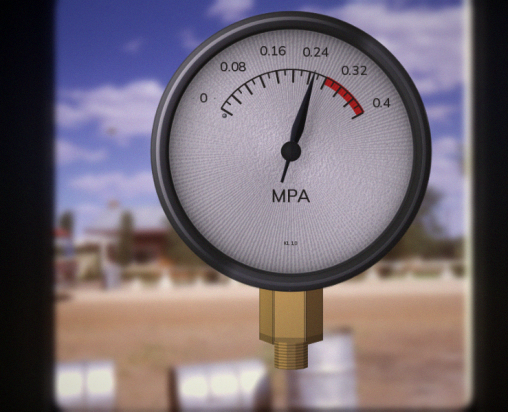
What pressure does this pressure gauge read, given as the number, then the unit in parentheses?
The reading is 0.25 (MPa)
